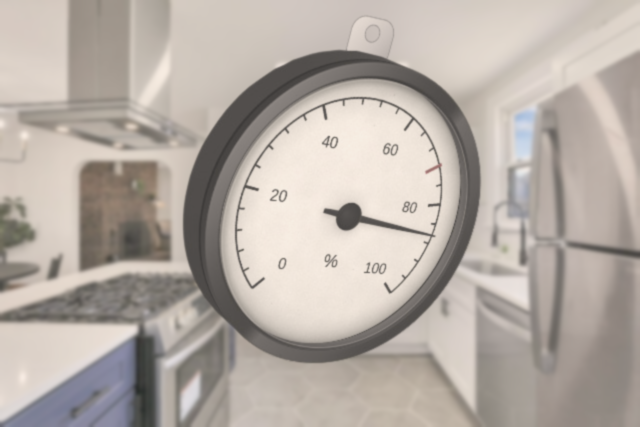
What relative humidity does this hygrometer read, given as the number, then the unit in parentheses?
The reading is 86 (%)
